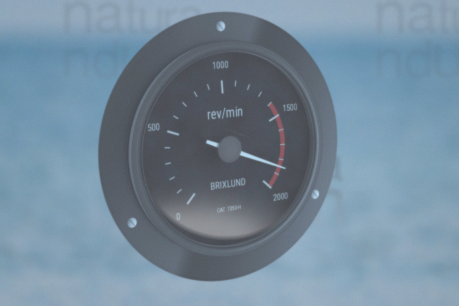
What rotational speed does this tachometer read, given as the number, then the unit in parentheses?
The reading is 1850 (rpm)
